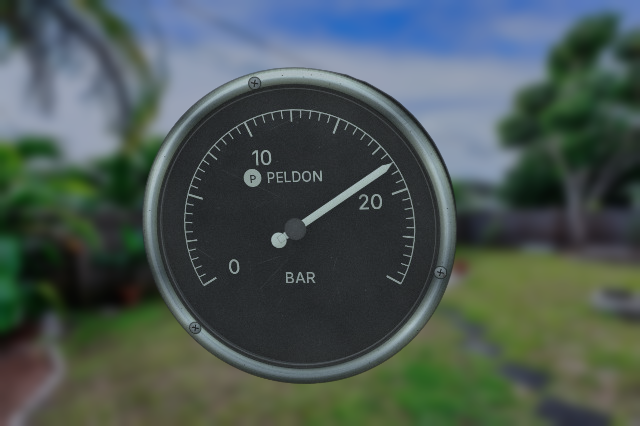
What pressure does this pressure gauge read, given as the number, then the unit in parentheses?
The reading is 18.5 (bar)
